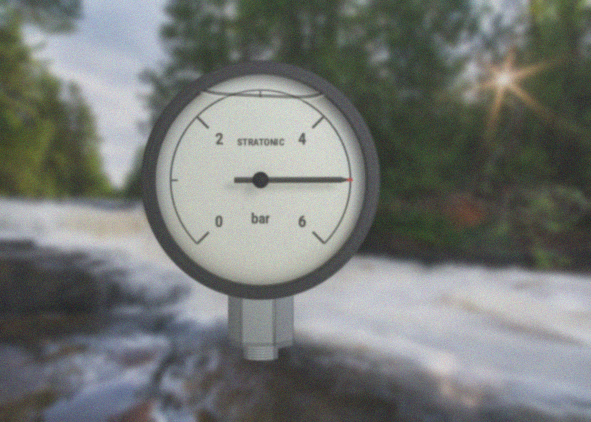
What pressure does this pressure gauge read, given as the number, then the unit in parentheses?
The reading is 5 (bar)
